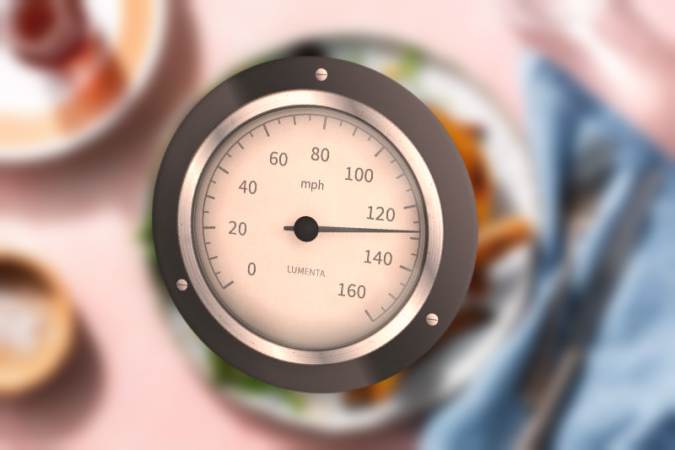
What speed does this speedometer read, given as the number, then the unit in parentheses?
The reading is 127.5 (mph)
